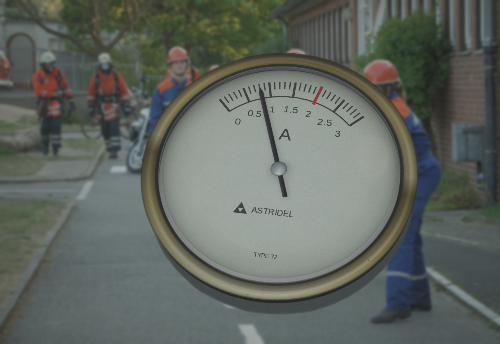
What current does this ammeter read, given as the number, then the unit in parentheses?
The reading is 0.8 (A)
